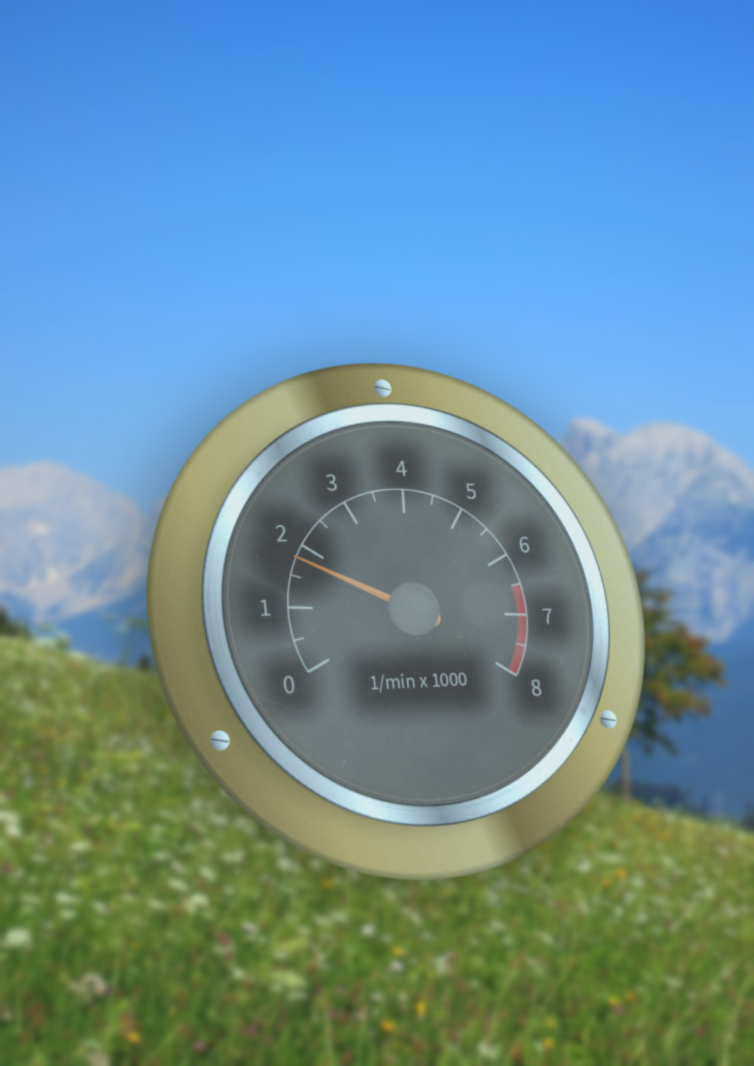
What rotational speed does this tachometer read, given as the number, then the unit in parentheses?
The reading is 1750 (rpm)
